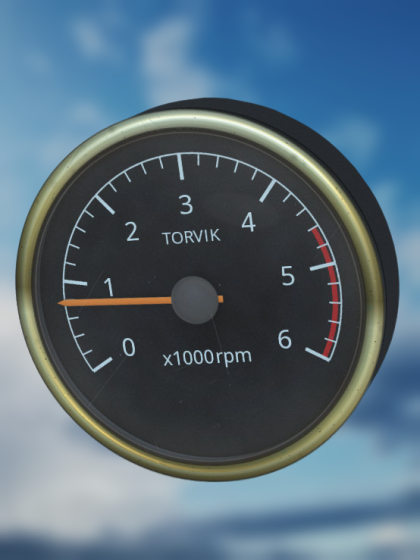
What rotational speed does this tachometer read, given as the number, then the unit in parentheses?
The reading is 800 (rpm)
